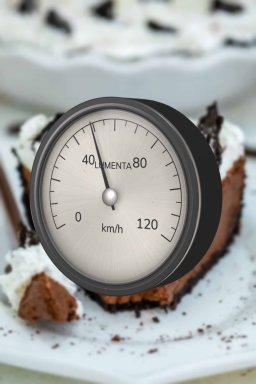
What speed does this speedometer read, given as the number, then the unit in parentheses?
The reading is 50 (km/h)
